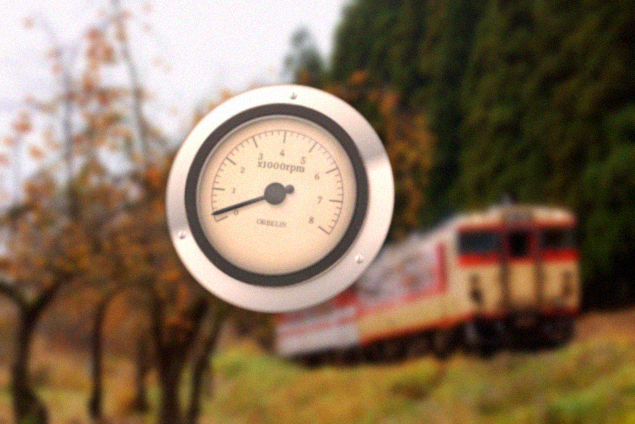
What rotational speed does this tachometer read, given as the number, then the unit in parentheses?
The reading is 200 (rpm)
